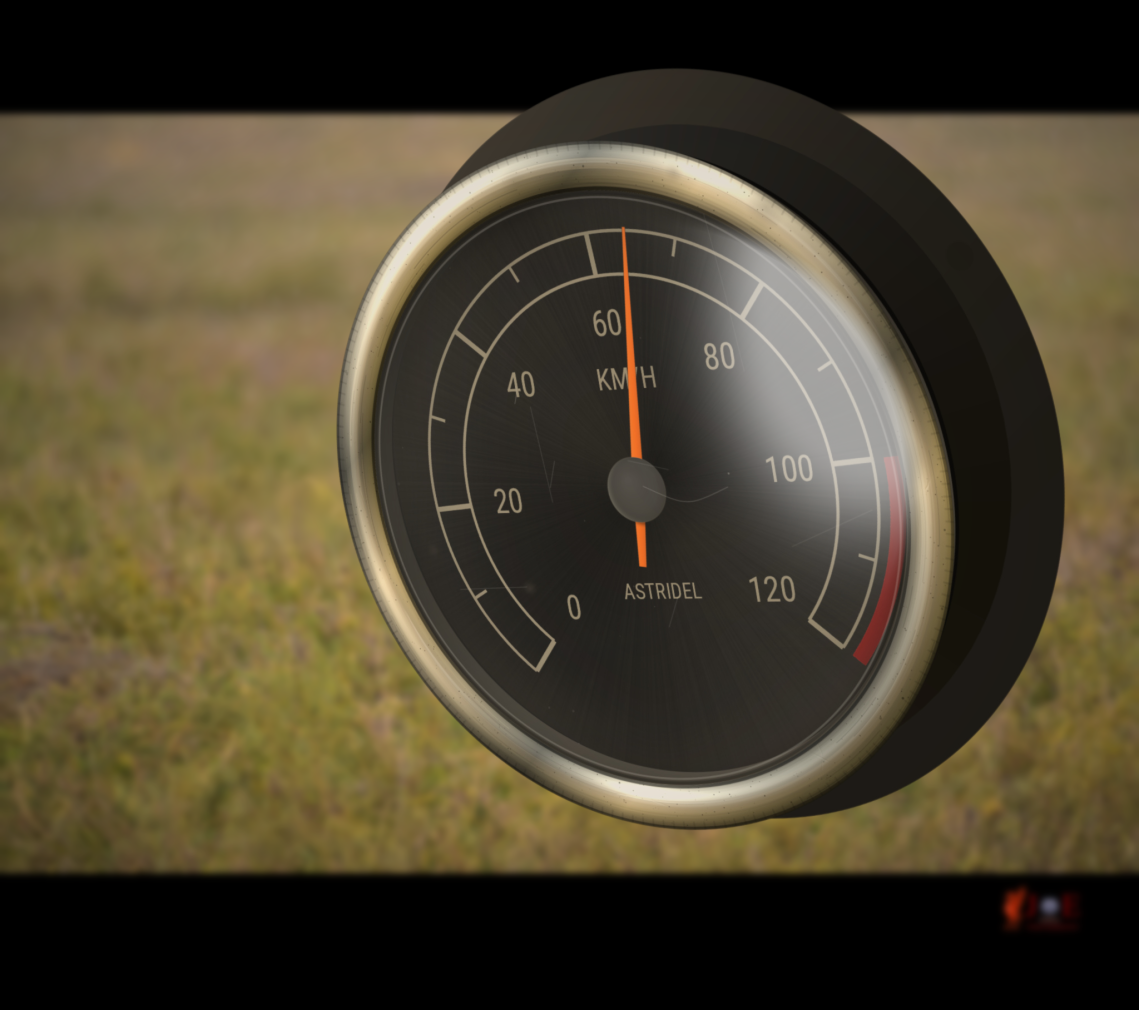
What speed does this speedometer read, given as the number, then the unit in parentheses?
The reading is 65 (km/h)
